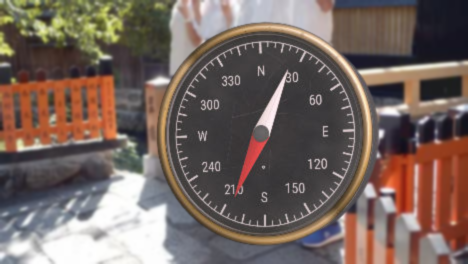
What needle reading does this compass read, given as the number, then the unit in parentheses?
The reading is 205 (°)
